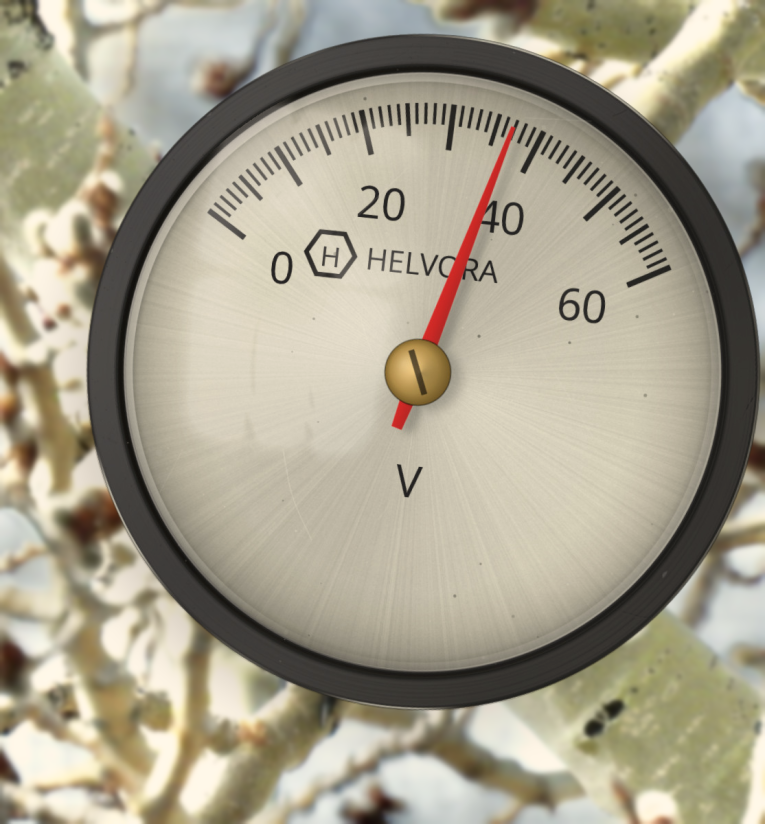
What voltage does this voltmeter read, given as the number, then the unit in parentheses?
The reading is 37 (V)
